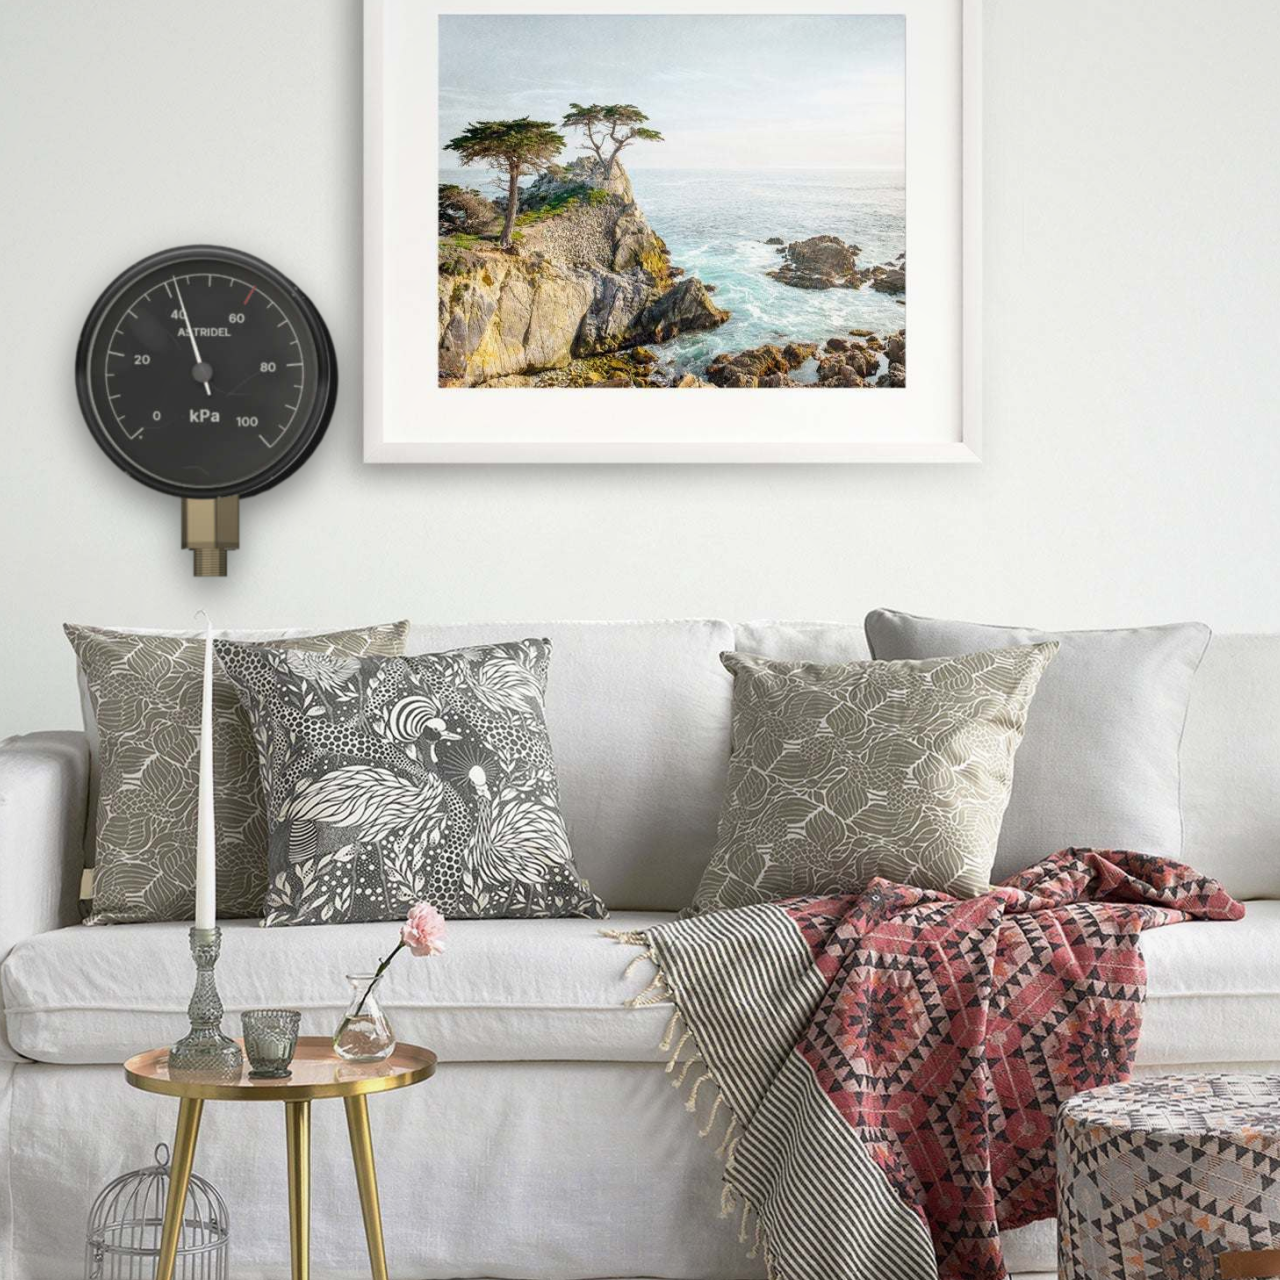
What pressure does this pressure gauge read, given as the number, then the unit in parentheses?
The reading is 42.5 (kPa)
